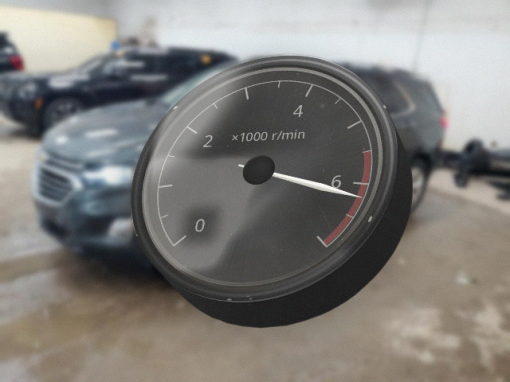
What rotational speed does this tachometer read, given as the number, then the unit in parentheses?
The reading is 6250 (rpm)
